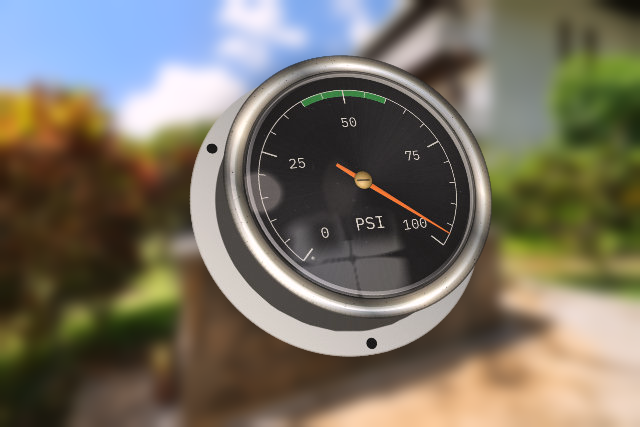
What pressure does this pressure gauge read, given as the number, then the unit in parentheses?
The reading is 97.5 (psi)
